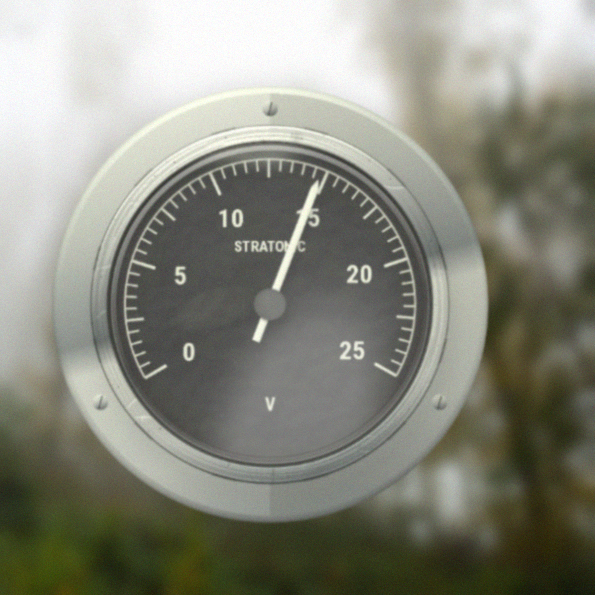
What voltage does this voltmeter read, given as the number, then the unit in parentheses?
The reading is 14.75 (V)
